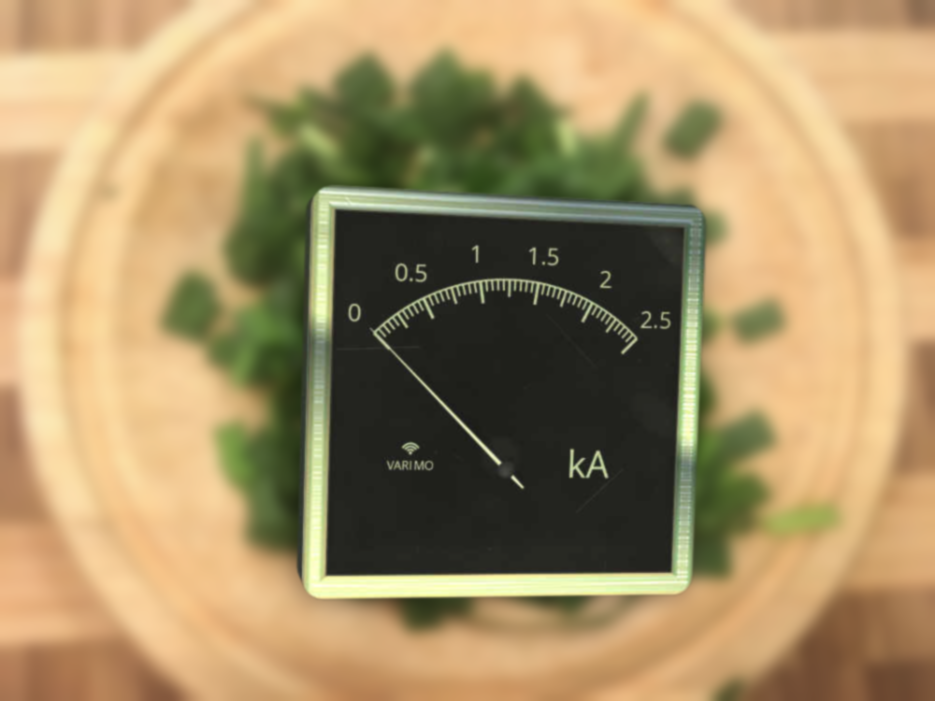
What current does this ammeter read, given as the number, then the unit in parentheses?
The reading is 0 (kA)
